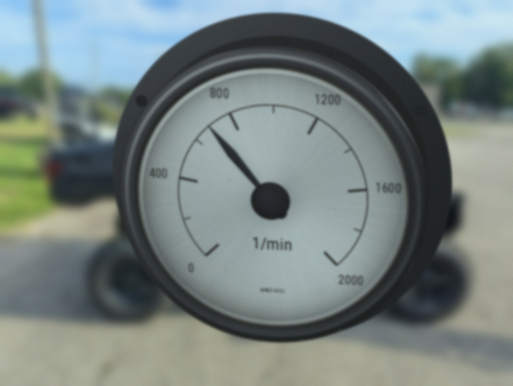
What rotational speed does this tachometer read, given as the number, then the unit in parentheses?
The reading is 700 (rpm)
